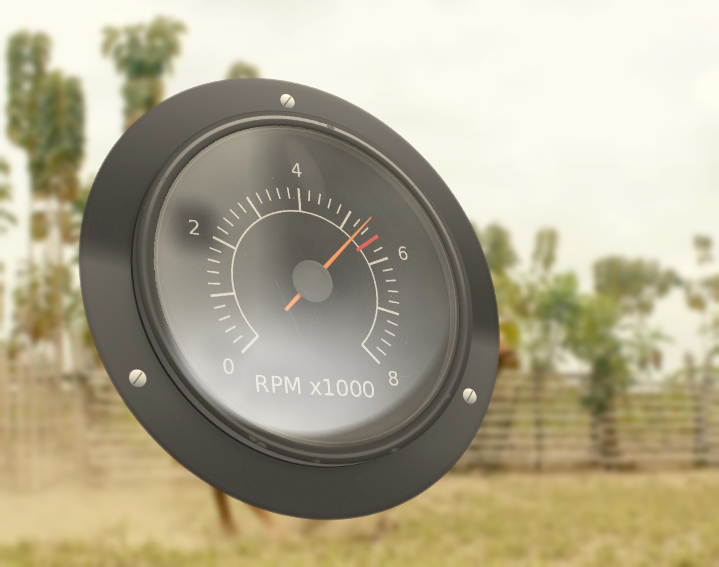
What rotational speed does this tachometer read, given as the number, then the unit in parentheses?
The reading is 5300 (rpm)
